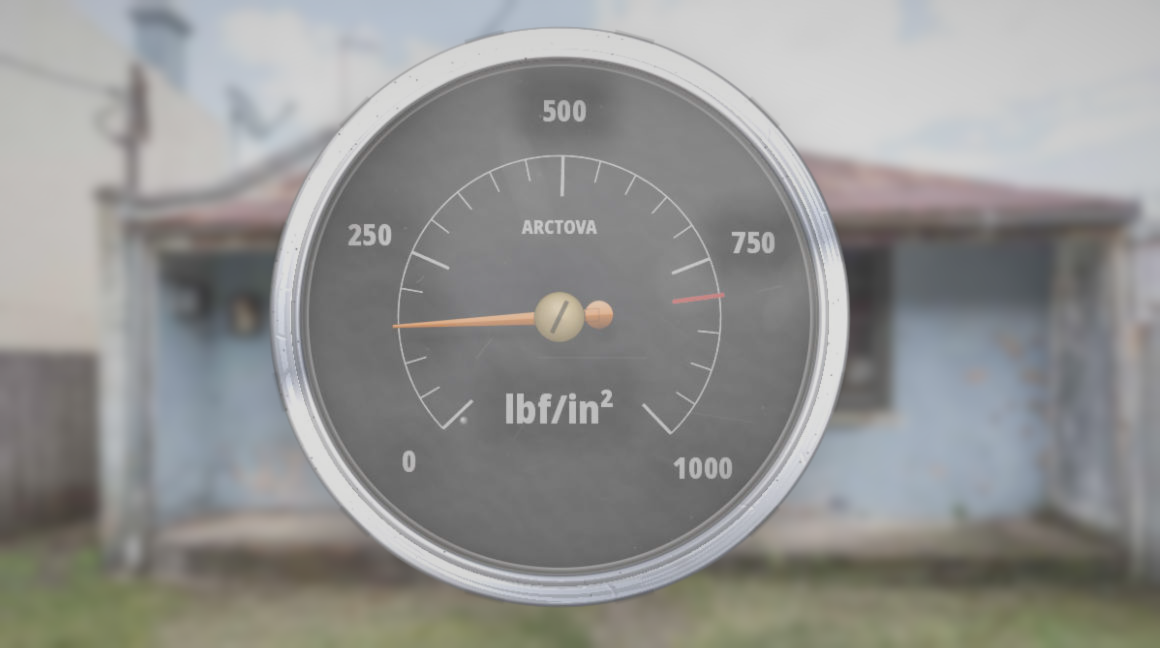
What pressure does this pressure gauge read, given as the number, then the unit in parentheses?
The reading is 150 (psi)
